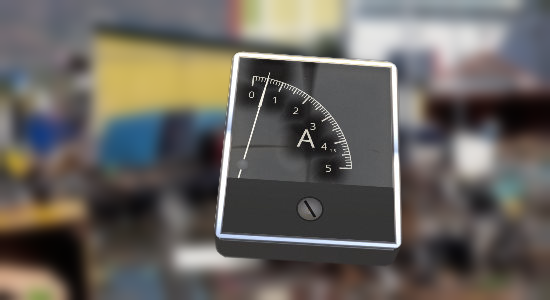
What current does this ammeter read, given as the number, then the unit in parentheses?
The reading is 0.5 (A)
